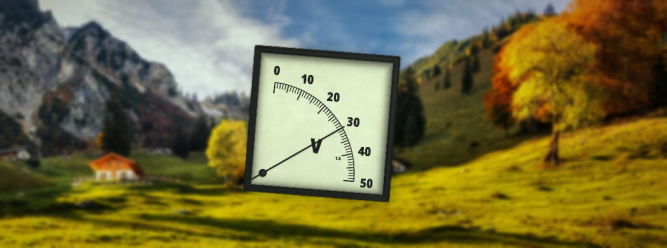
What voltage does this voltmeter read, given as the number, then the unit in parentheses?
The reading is 30 (V)
